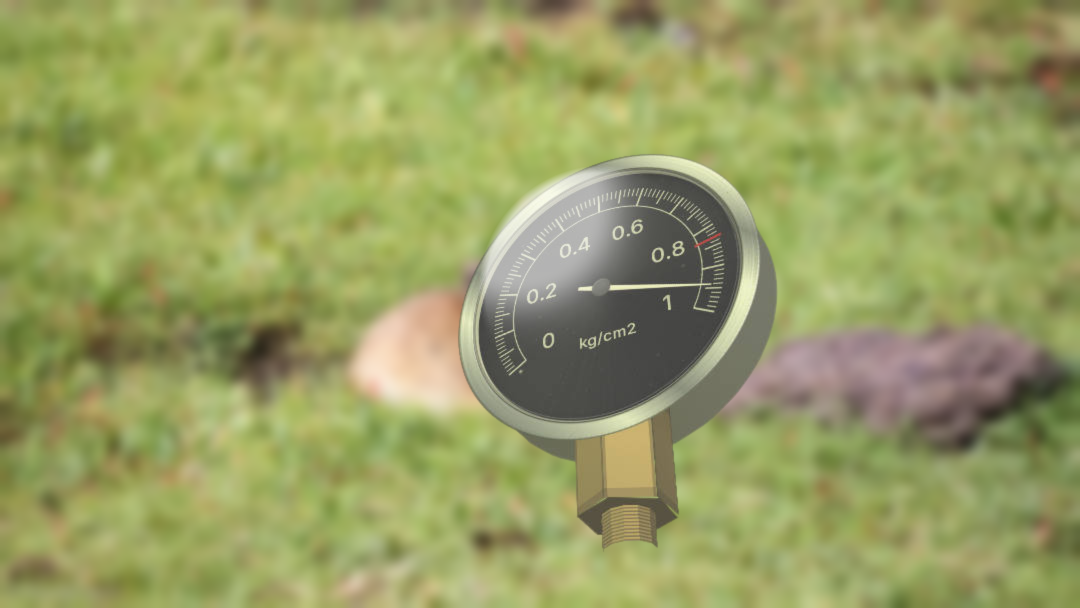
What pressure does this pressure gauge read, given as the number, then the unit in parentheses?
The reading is 0.95 (kg/cm²)
